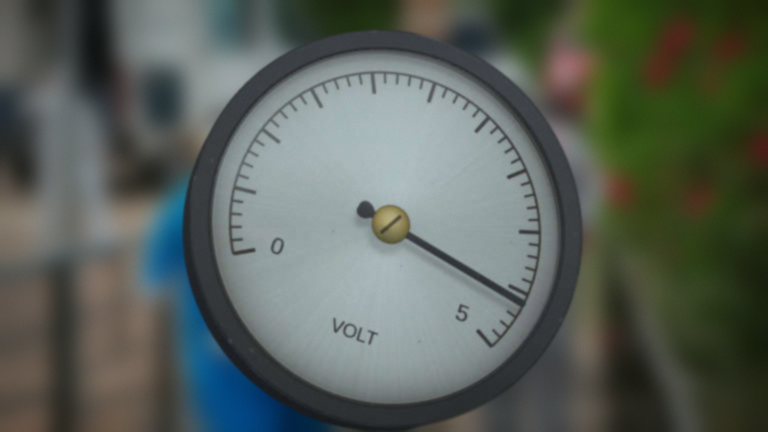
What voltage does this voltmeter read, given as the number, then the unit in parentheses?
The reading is 4.6 (V)
